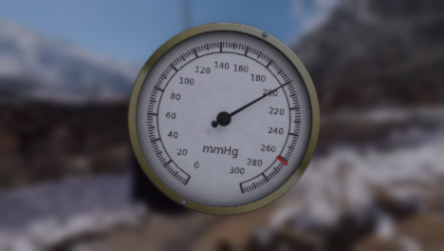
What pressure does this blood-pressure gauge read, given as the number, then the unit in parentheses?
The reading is 200 (mmHg)
